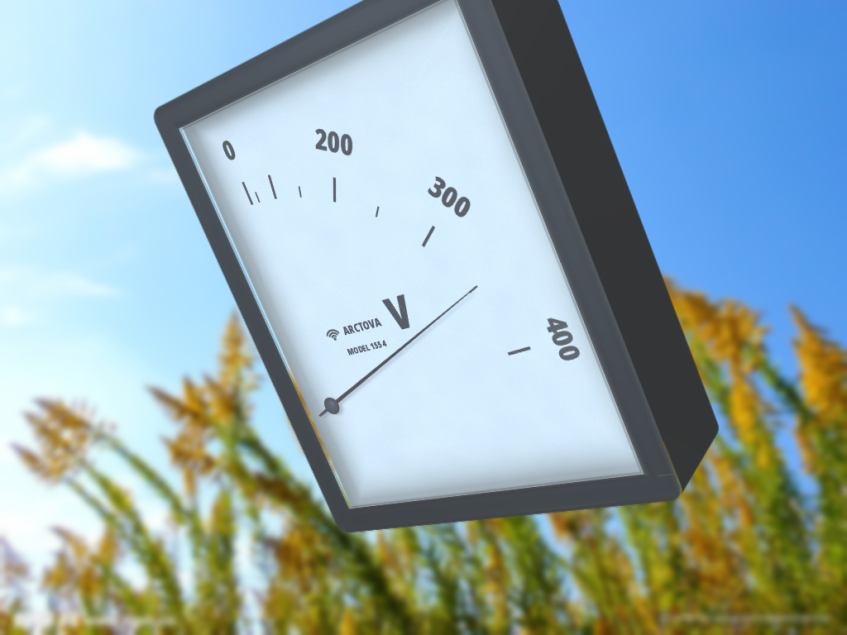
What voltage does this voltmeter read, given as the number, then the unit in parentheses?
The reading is 350 (V)
